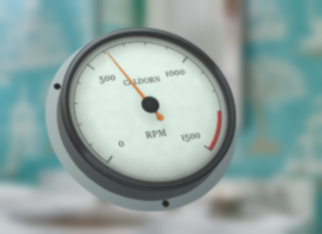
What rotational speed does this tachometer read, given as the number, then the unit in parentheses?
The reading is 600 (rpm)
